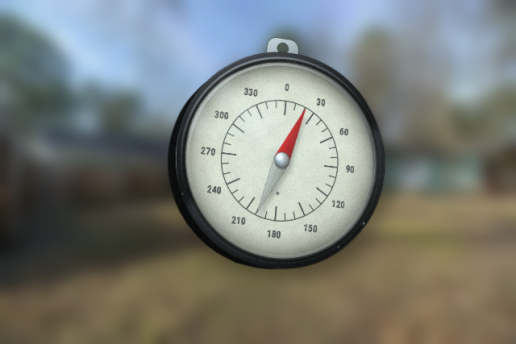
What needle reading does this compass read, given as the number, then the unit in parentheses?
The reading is 20 (°)
